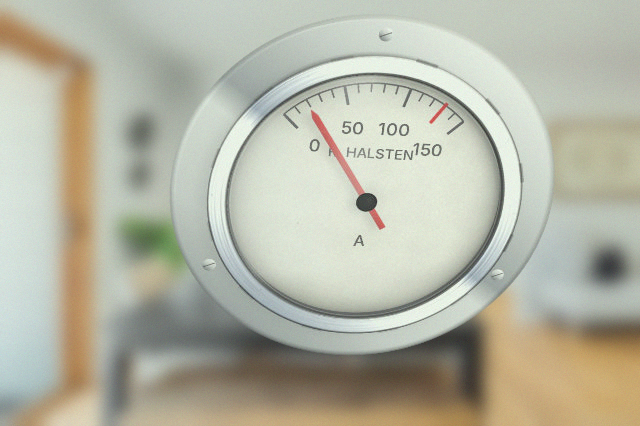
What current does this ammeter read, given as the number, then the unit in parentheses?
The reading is 20 (A)
